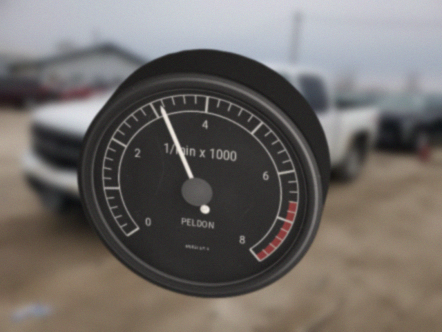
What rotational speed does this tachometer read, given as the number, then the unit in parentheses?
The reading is 3200 (rpm)
